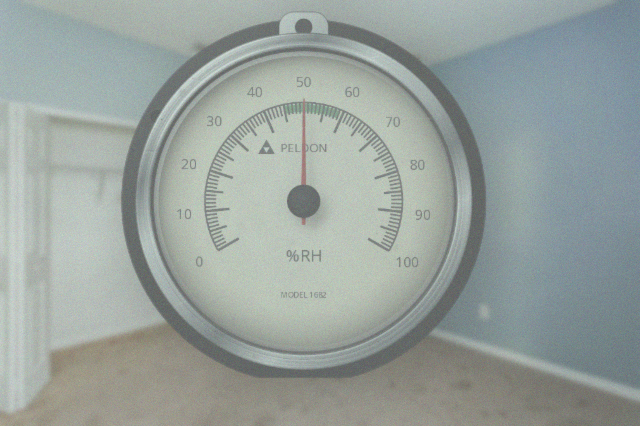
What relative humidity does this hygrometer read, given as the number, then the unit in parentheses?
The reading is 50 (%)
